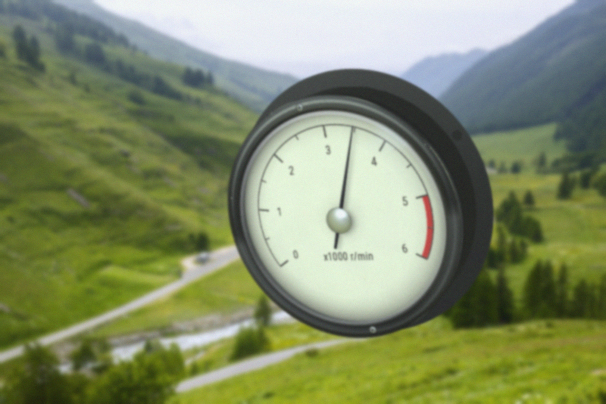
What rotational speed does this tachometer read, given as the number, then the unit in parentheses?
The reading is 3500 (rpm)
